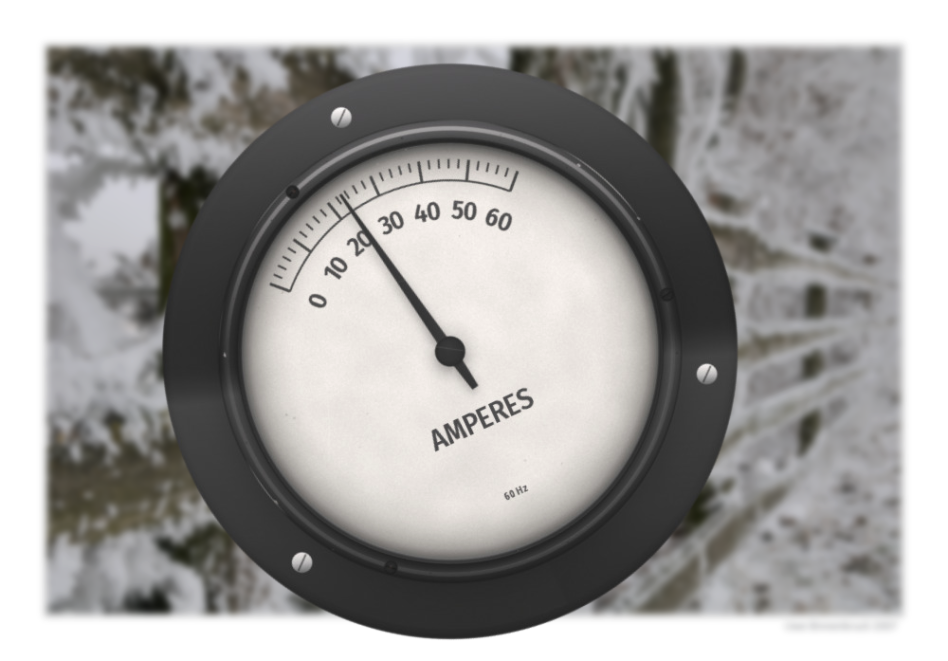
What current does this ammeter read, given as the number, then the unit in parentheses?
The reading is 23 (A)
